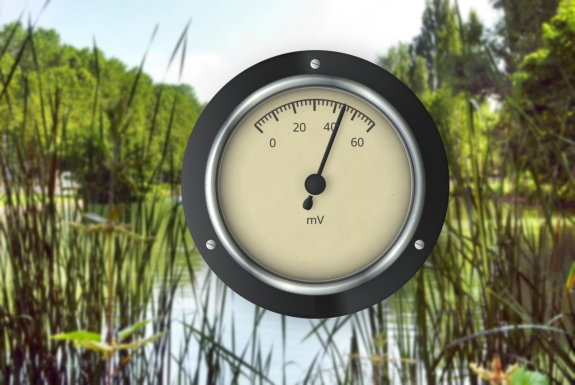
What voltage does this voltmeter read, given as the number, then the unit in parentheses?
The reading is 44 (mV)
